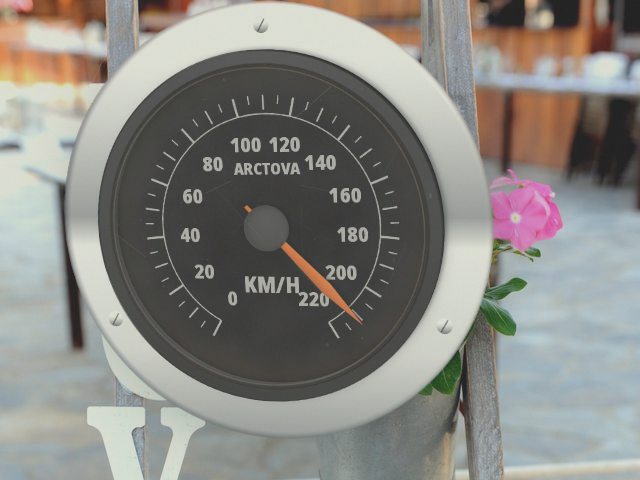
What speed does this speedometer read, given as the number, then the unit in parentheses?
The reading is 210 (km/h)
